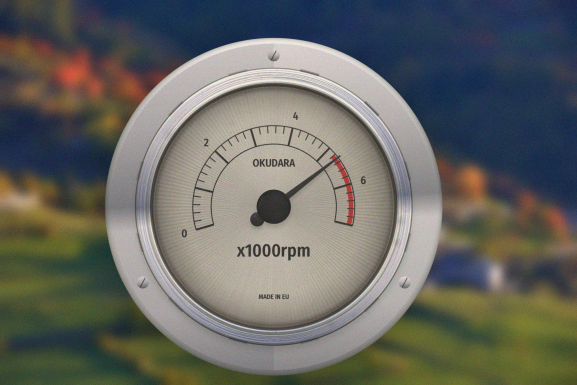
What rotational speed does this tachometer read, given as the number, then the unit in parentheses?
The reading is 5300 (rpm)
